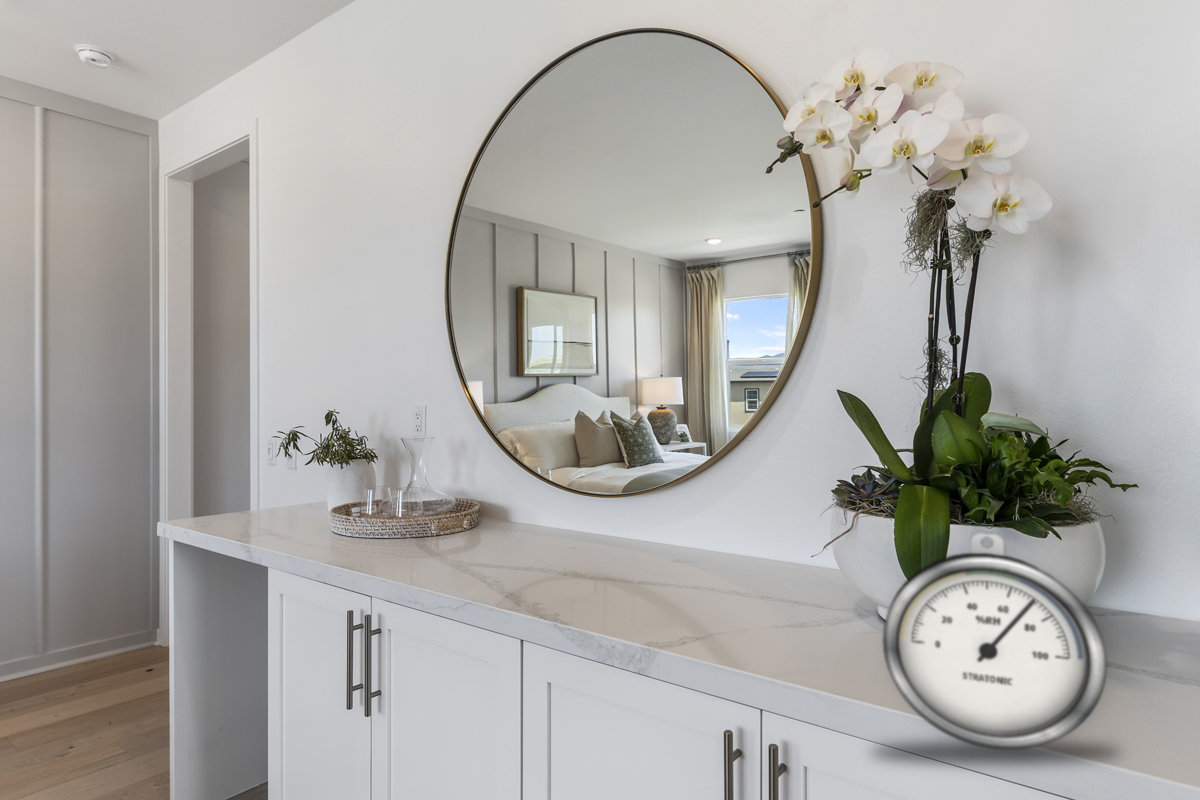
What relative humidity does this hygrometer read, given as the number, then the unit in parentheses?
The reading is 70 (%)
